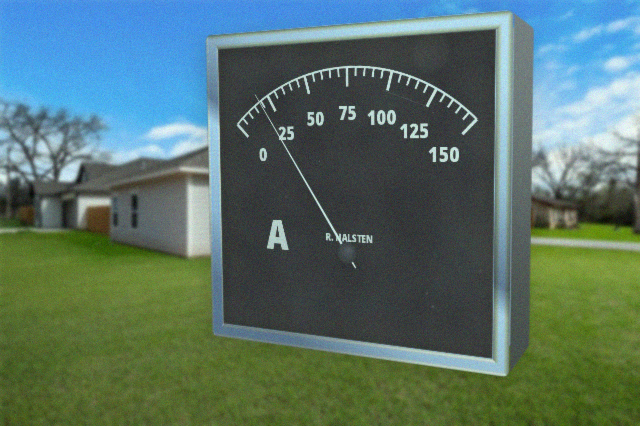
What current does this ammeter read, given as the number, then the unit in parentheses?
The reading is 20 (A)
